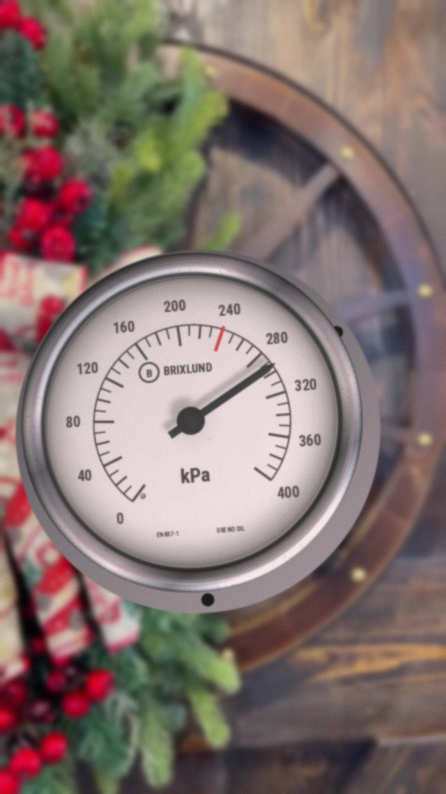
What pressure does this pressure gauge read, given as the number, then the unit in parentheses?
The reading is 295 (kPa)
